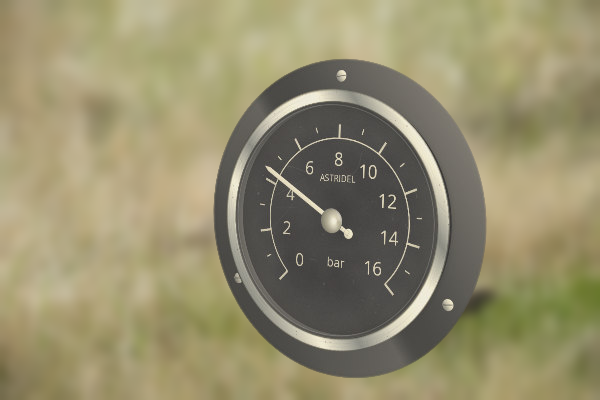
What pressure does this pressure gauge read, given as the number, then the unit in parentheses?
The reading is 4.5 (bar)
